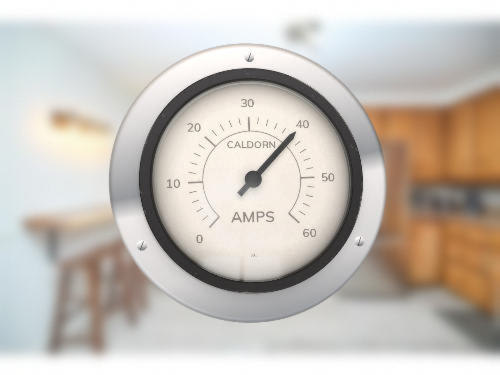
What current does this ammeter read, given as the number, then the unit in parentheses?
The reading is 40 (A)
